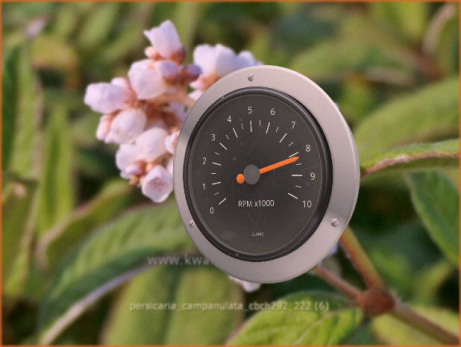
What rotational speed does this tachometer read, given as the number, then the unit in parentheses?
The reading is 8250 (rpm)
